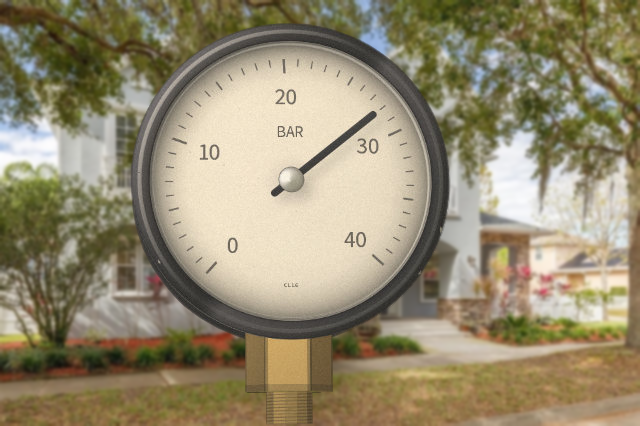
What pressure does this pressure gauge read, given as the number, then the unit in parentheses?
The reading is 28 (bar)
